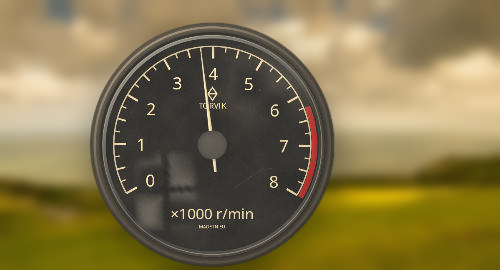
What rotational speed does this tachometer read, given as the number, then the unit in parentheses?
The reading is 3750 (rpm)
